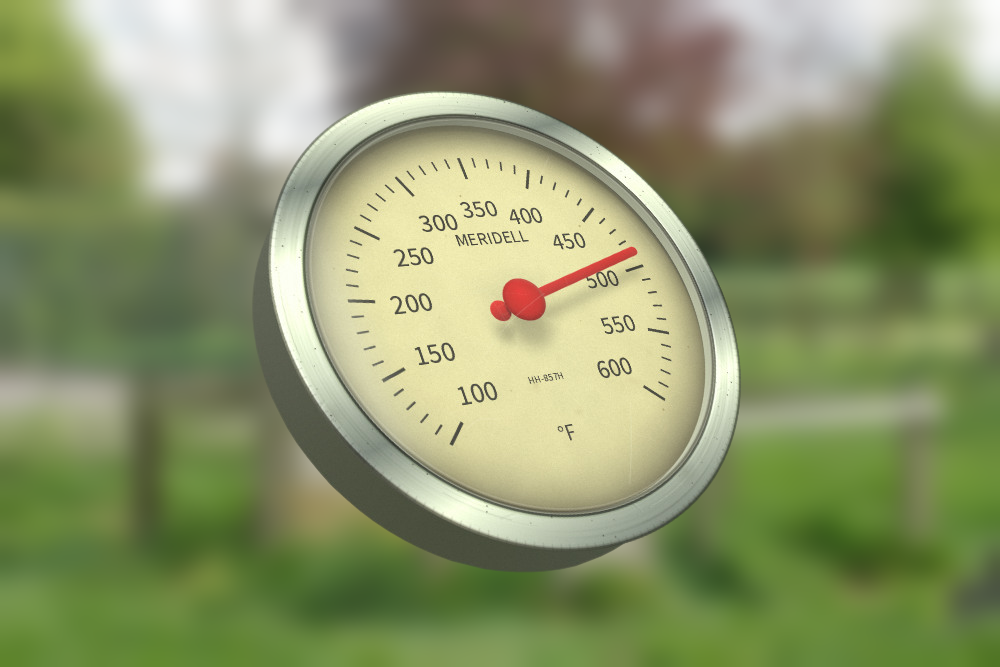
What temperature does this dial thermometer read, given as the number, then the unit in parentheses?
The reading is 490 (°F)
